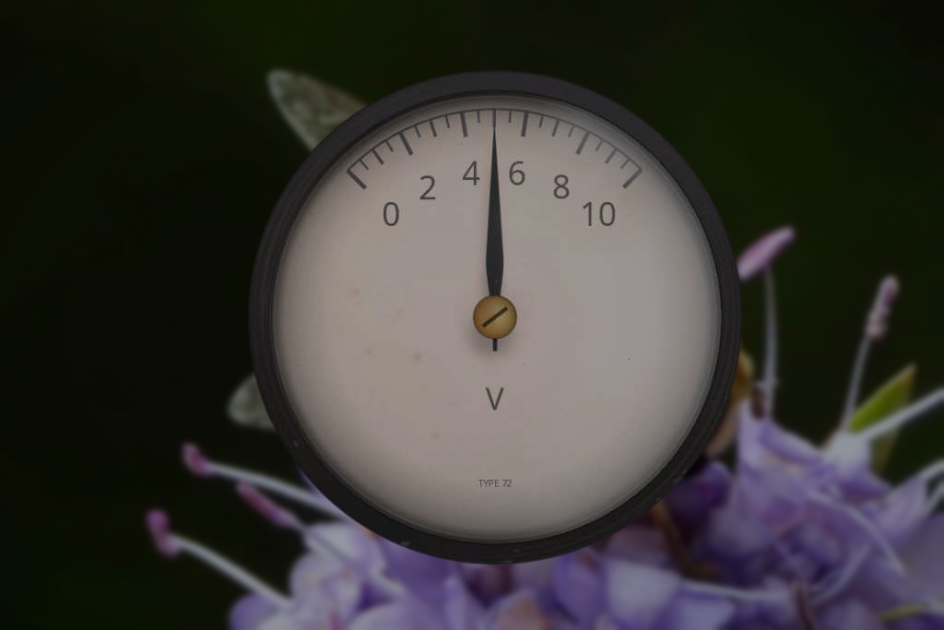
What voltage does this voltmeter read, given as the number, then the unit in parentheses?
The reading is 5 (V)
